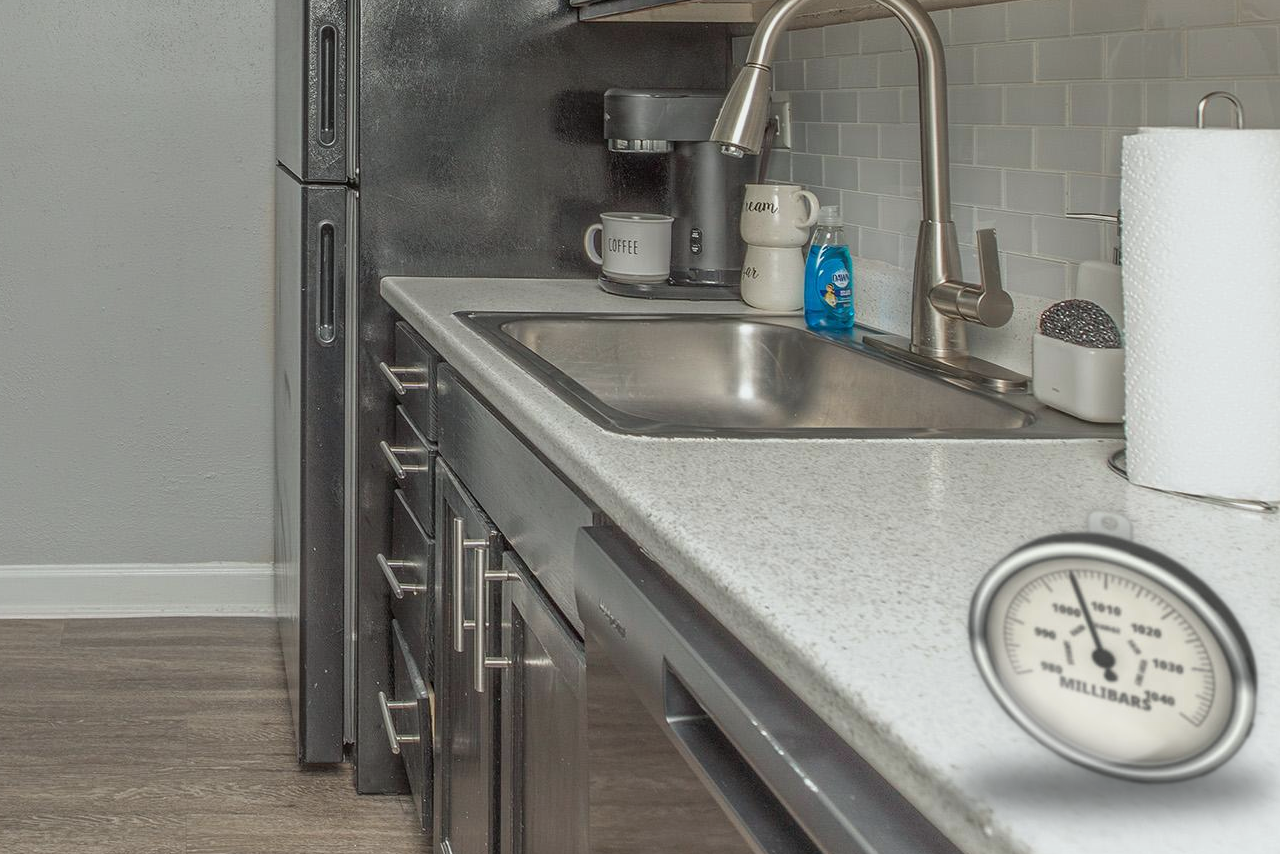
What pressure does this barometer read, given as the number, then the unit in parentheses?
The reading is 1005 (mbar)
